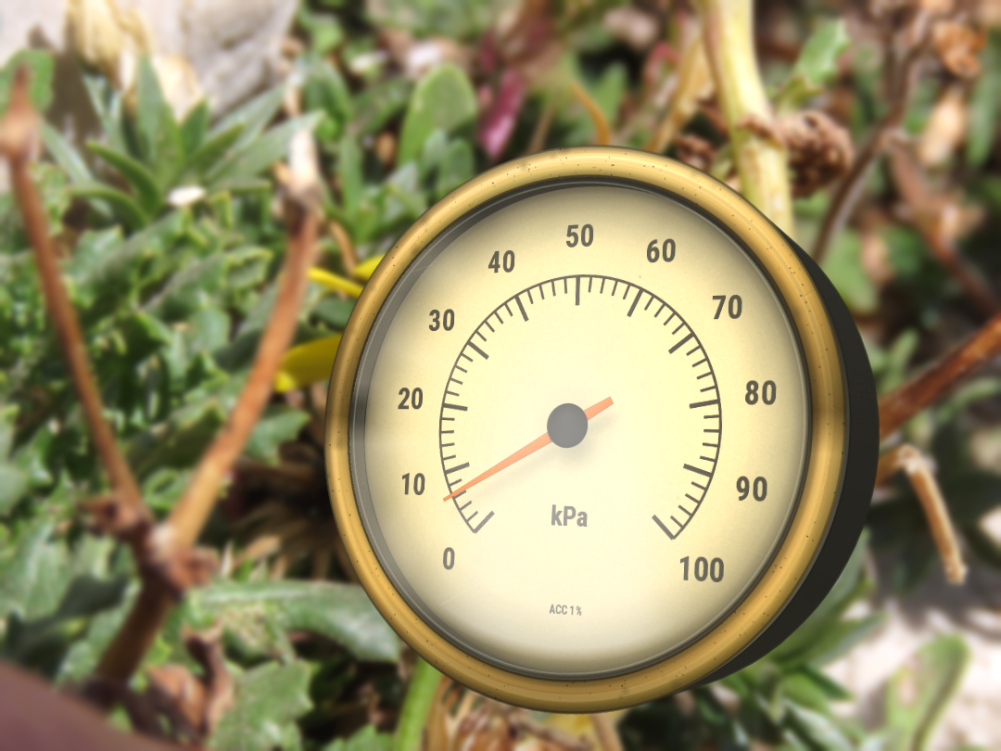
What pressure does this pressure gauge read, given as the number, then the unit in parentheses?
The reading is 6 (kPa)
